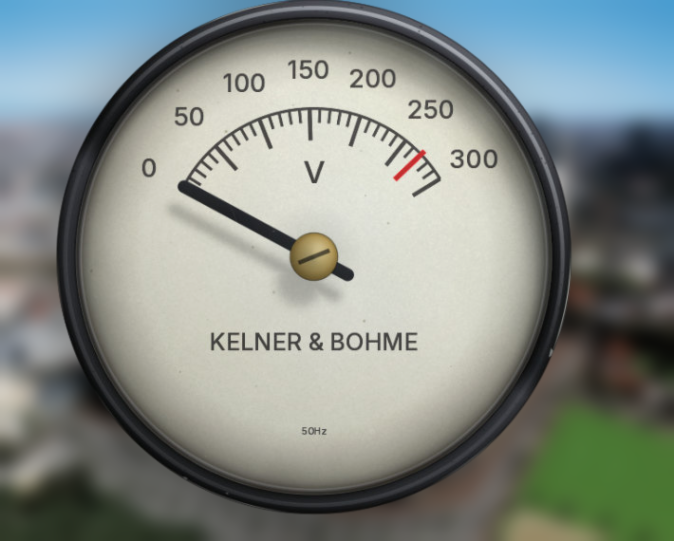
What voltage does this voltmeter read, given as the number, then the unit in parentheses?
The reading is 0 (V)
